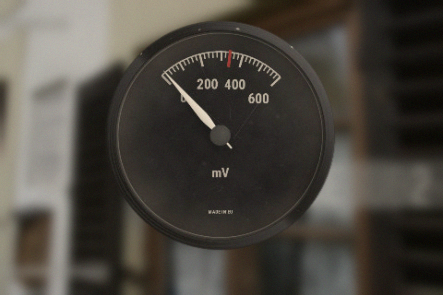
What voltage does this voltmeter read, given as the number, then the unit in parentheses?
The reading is 20 (mV)
